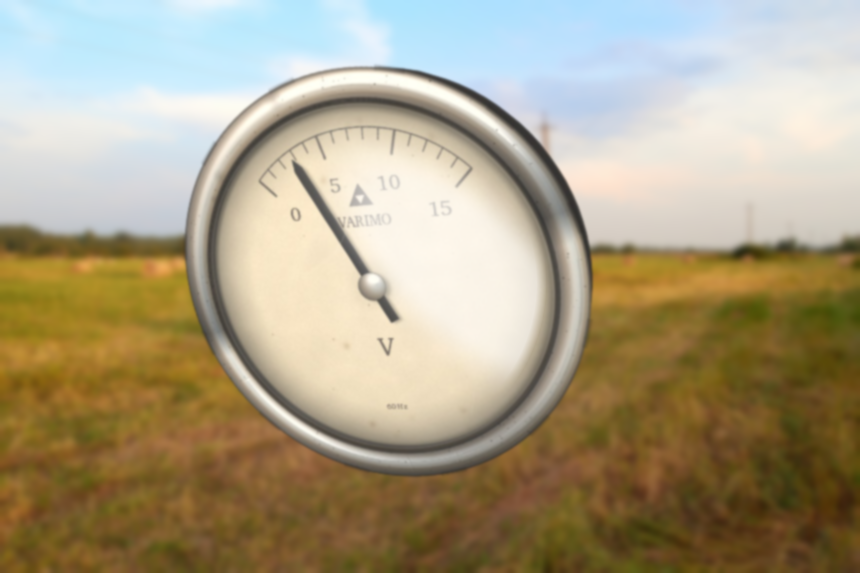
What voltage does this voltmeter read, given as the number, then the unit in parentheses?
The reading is 3 (V)
